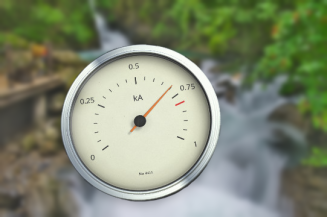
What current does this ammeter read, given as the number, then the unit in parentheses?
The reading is 0.7 (kA)
